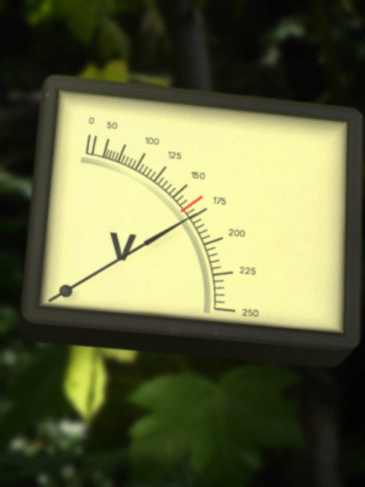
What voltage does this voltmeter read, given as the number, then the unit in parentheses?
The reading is 175 (V)
